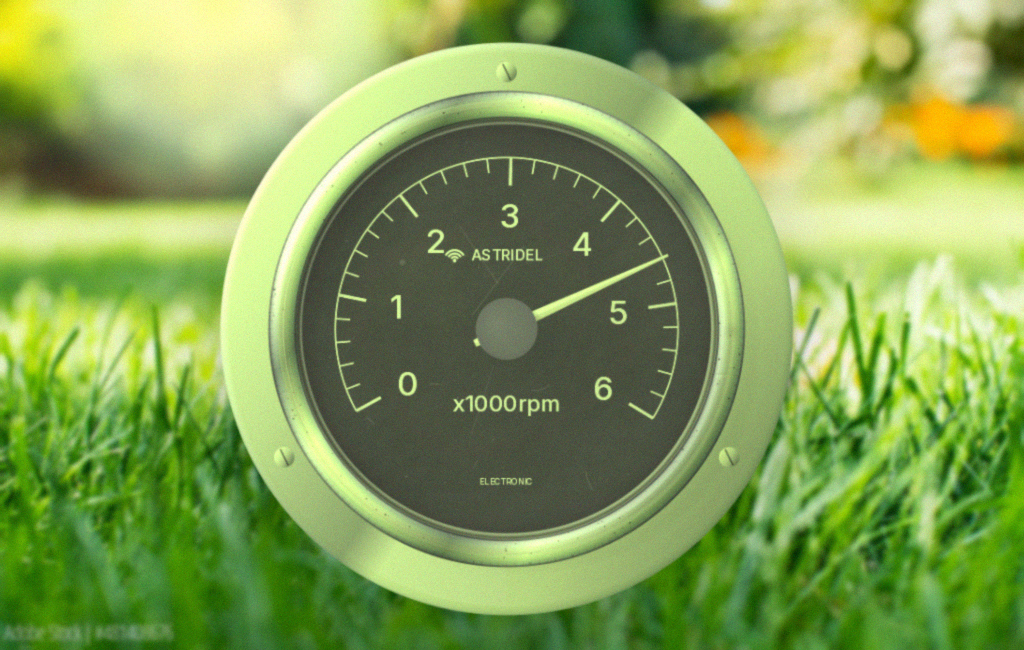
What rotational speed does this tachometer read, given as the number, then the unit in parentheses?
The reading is 4600 (rpm)
